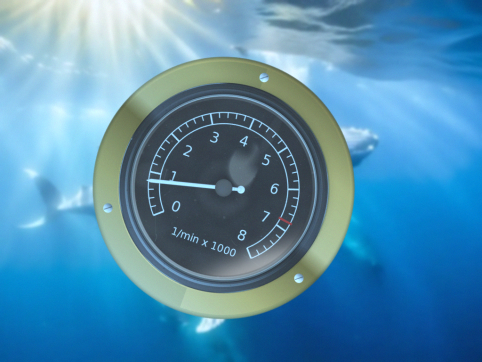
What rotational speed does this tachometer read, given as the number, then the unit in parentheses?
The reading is 800 (rpm)
